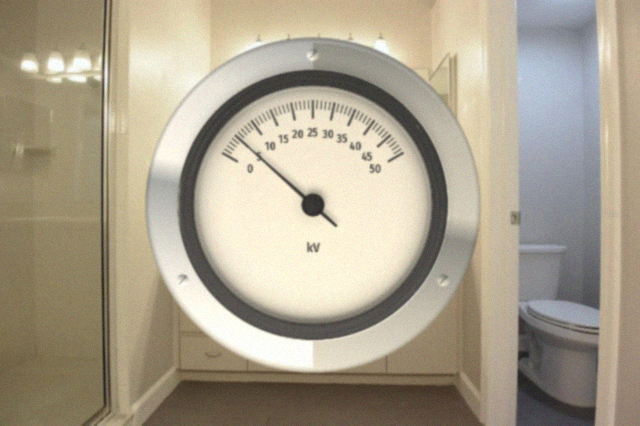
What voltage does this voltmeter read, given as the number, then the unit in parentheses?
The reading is 5 (kV)
